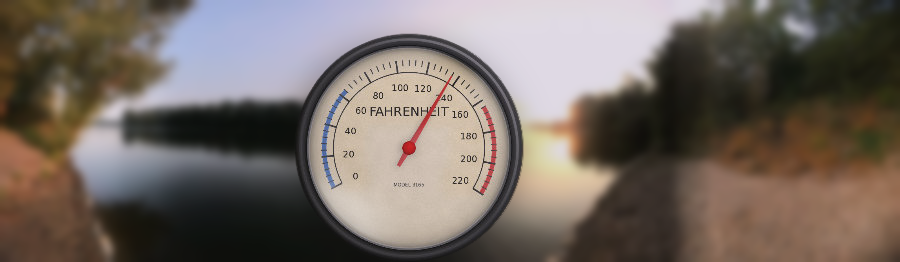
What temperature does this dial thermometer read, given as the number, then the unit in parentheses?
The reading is 136 (°F)
